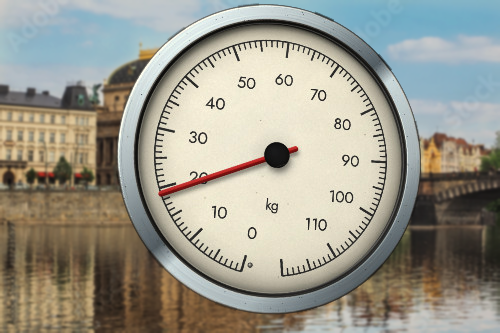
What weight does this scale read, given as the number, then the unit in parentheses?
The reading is 19 (kg)
